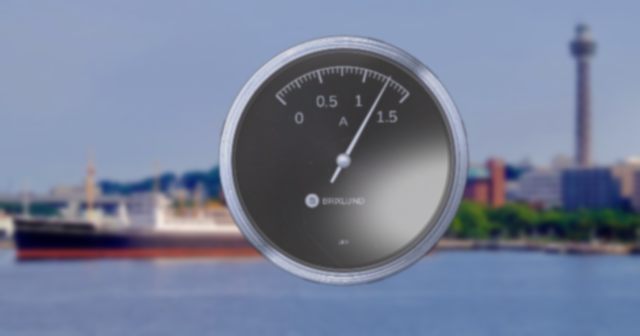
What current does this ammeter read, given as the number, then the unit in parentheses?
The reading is 1.25 (A)
